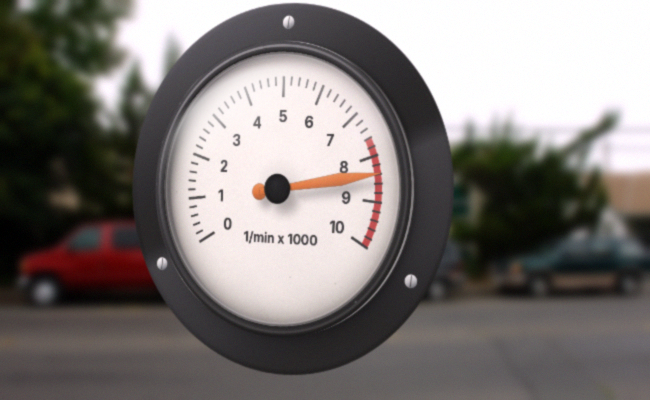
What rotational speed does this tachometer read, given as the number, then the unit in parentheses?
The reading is 8400 (rpm)
